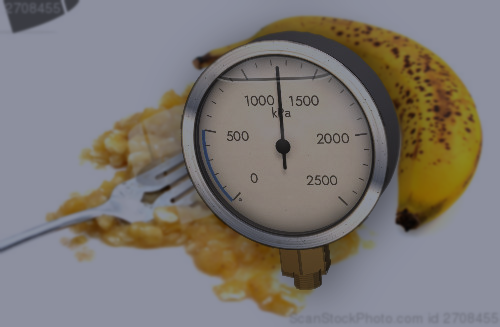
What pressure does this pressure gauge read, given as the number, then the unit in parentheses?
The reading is 1250 (kPa)
